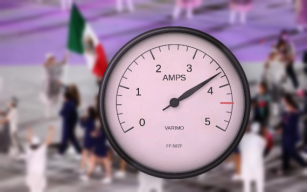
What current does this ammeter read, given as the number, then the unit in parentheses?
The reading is 3.7 (A)
